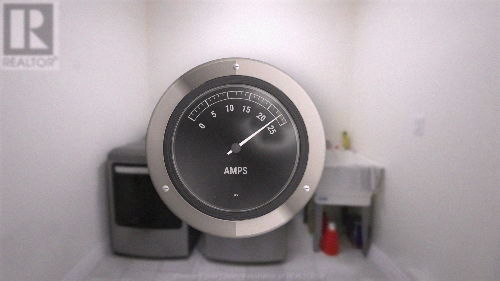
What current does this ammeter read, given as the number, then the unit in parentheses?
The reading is 23 (A)
